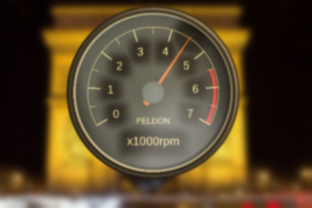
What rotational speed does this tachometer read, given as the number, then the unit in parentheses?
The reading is 4500 (rpm)
